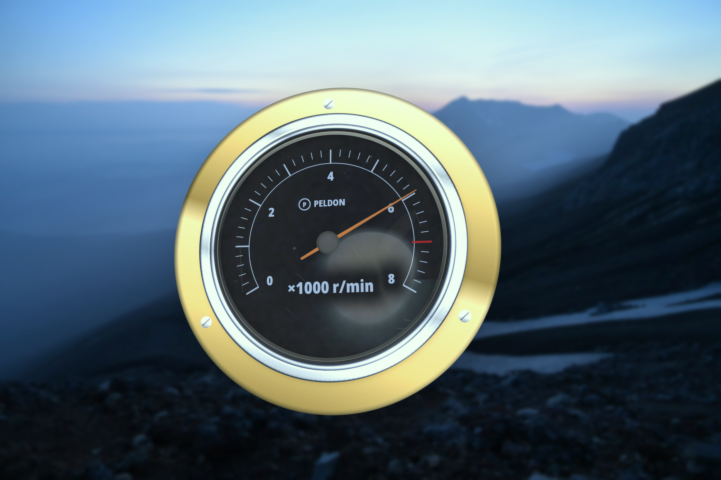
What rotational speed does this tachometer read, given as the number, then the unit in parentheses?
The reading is 6000 (rpm)
